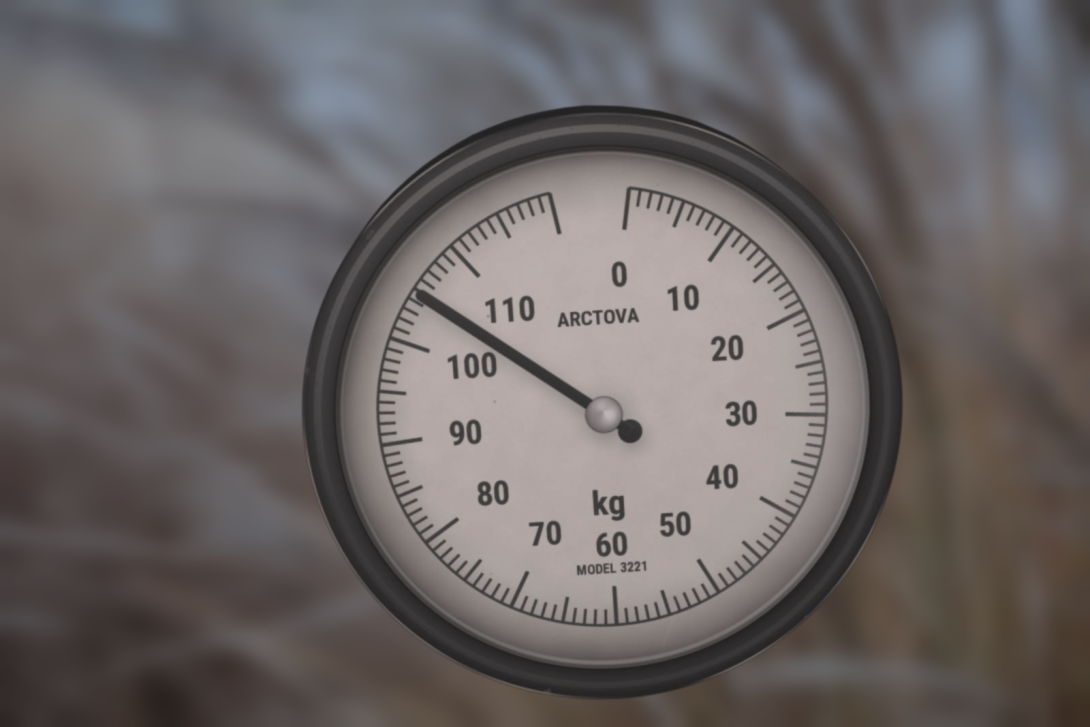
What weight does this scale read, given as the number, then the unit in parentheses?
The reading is 105 (kg)
